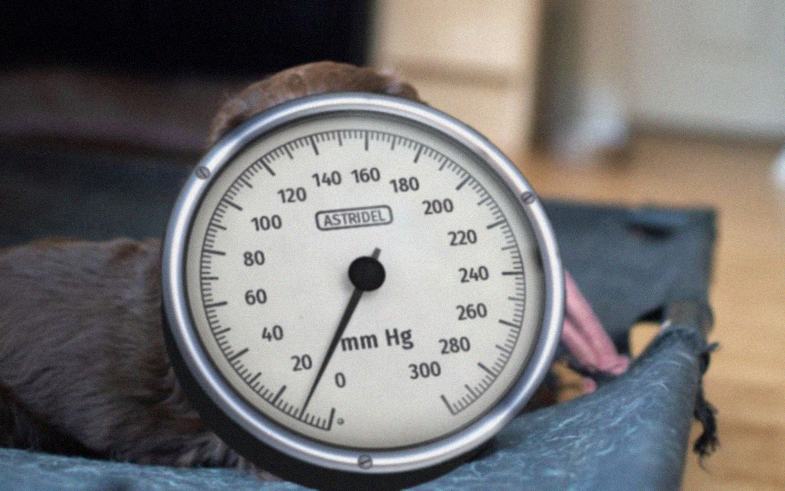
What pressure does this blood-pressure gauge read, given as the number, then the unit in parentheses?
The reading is 10 (mmHg)
